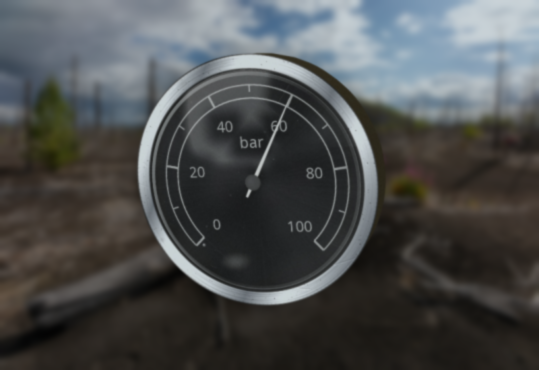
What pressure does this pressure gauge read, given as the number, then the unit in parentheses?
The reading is 60 (bar)
